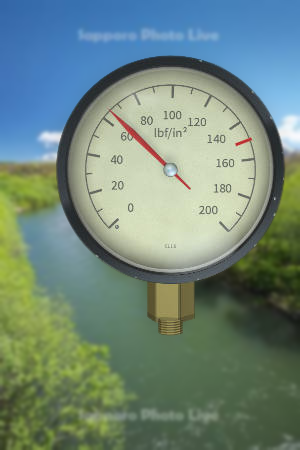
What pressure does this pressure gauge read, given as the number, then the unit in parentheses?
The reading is 65 (psi)
